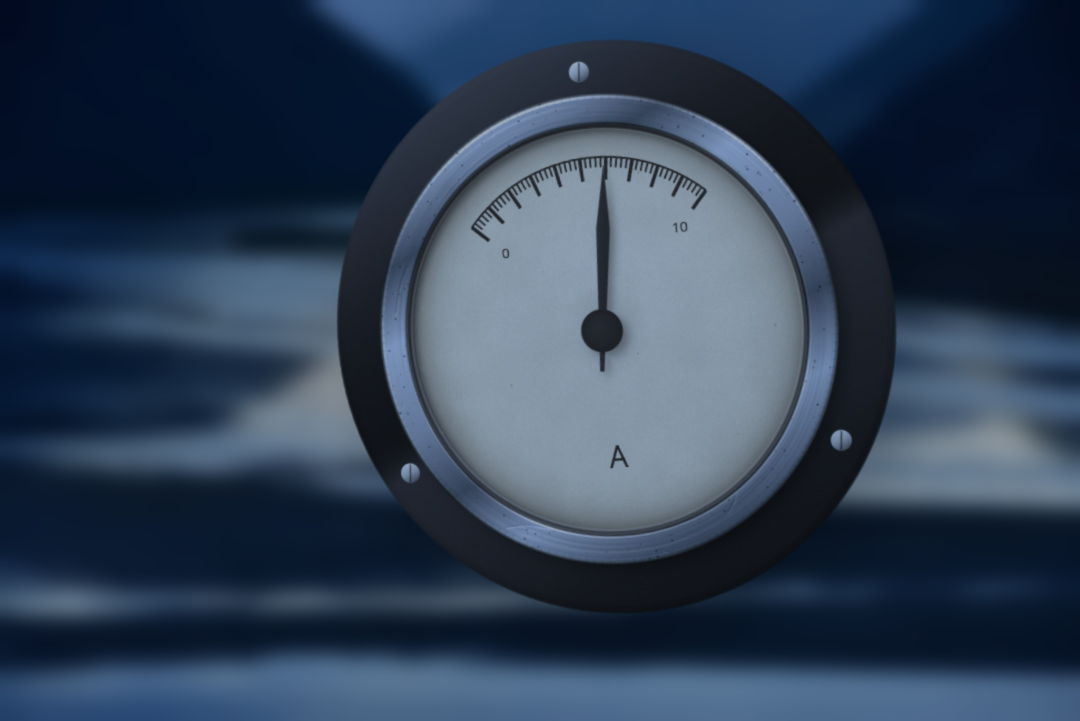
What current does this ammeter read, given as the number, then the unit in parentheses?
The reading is 6 (A)
